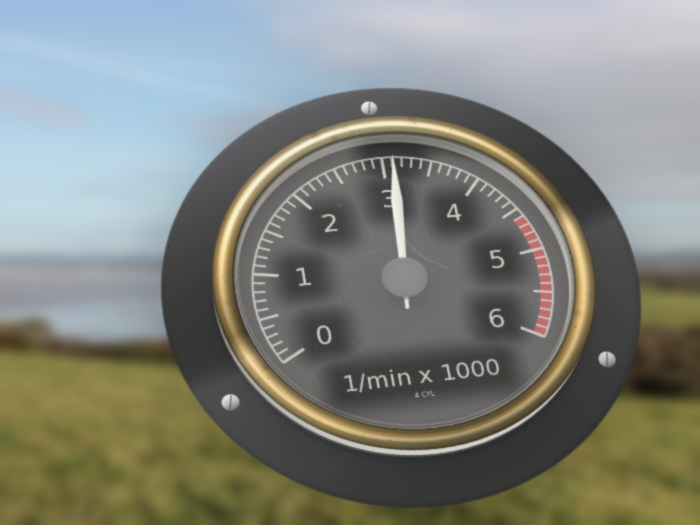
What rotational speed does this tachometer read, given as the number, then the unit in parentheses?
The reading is 3100 (rpm)
